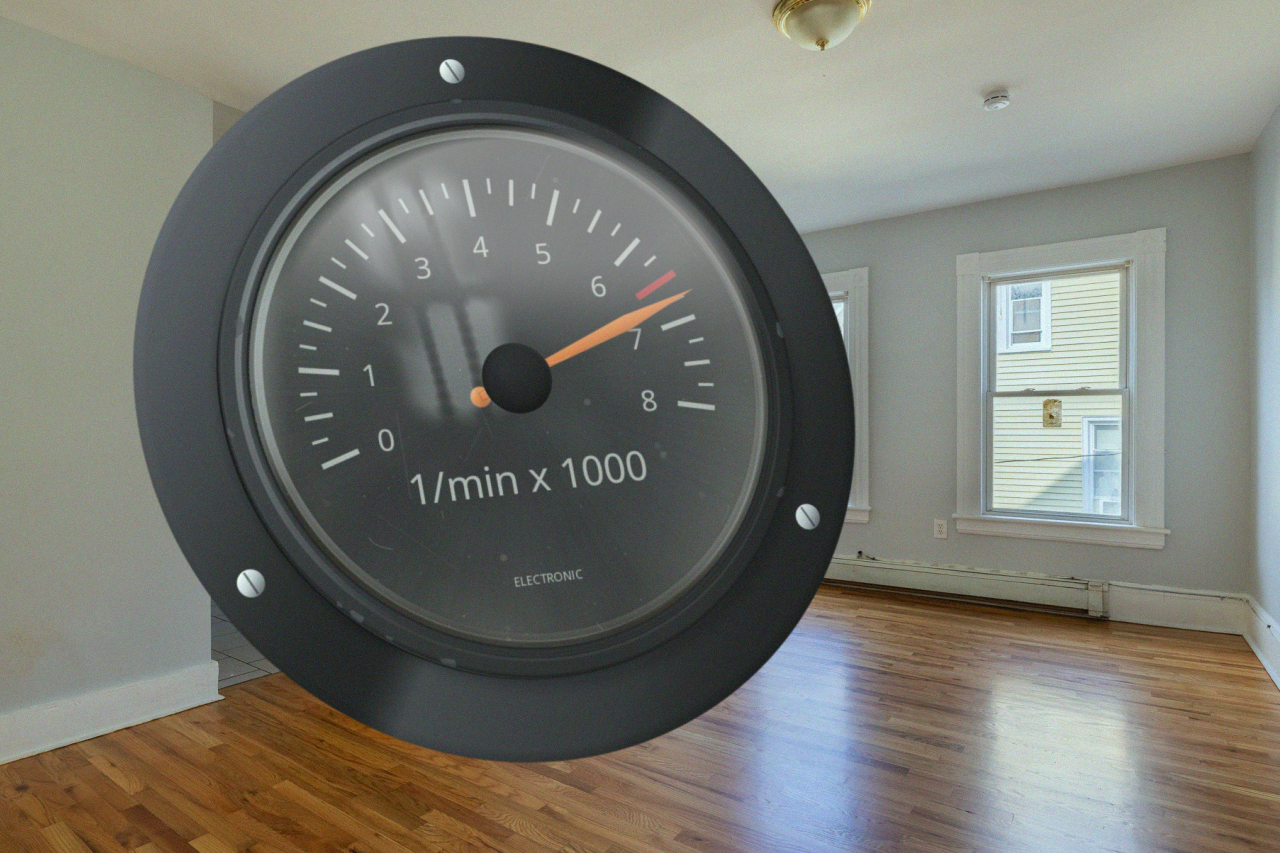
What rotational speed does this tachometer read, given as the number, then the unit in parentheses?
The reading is 6750 (rpm)
